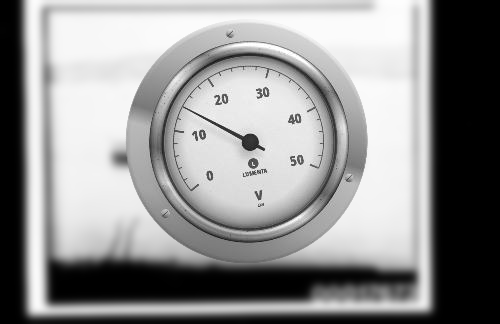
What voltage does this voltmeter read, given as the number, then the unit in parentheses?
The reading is 14 (V)
